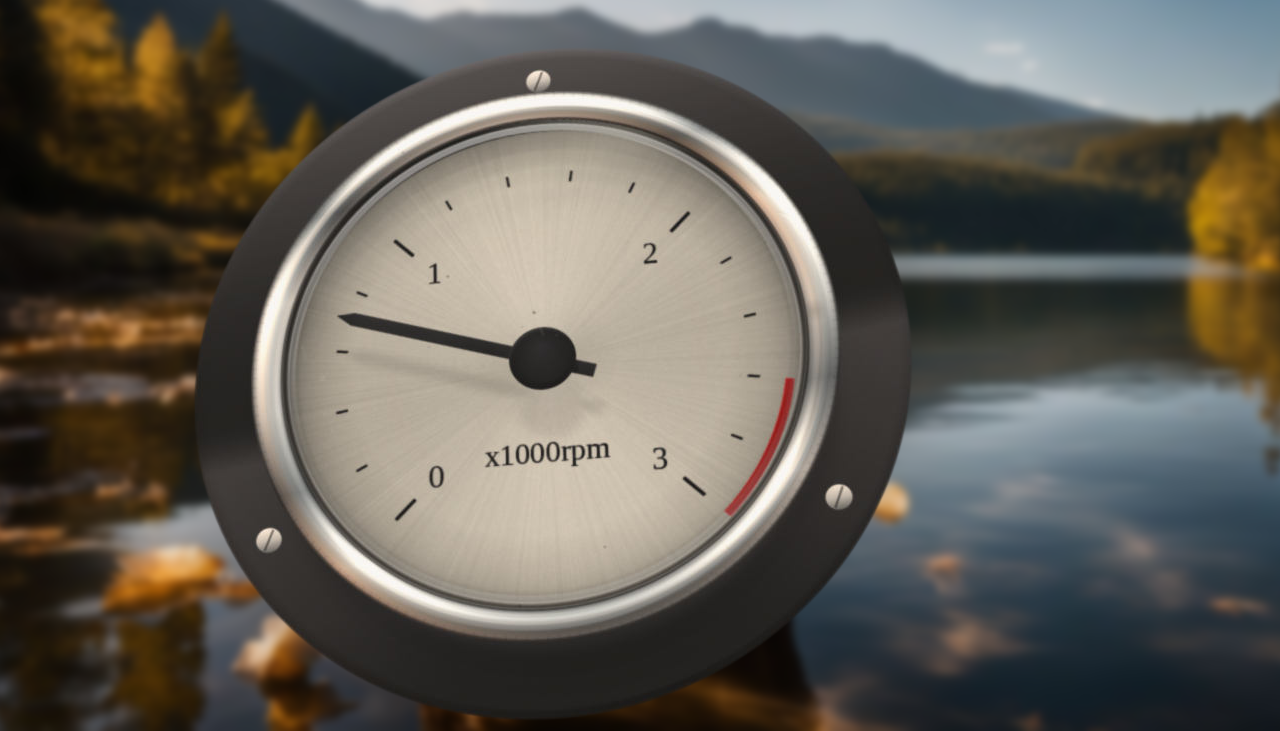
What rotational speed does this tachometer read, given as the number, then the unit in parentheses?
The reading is 700 (rpm)
